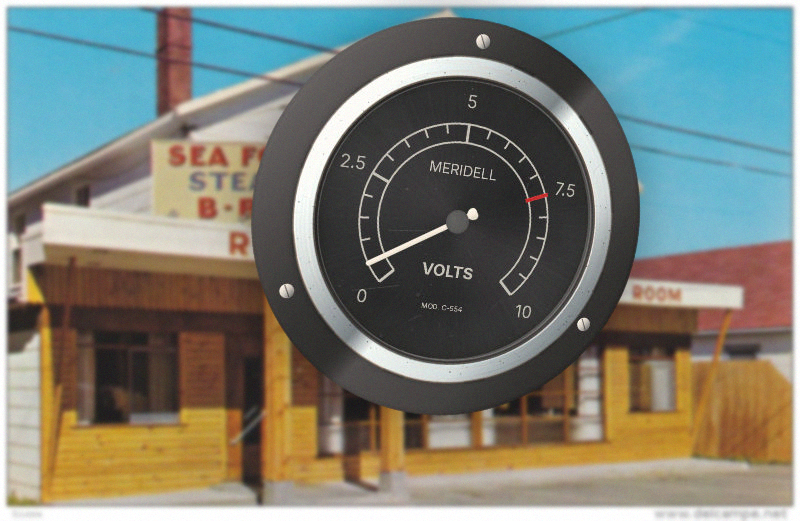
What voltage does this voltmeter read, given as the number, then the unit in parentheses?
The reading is 0.5 (V)
